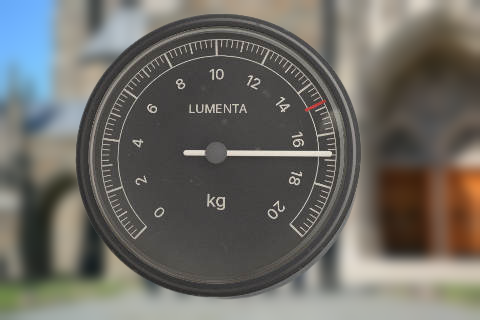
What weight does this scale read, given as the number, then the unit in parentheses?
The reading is 16.8 (kg)
